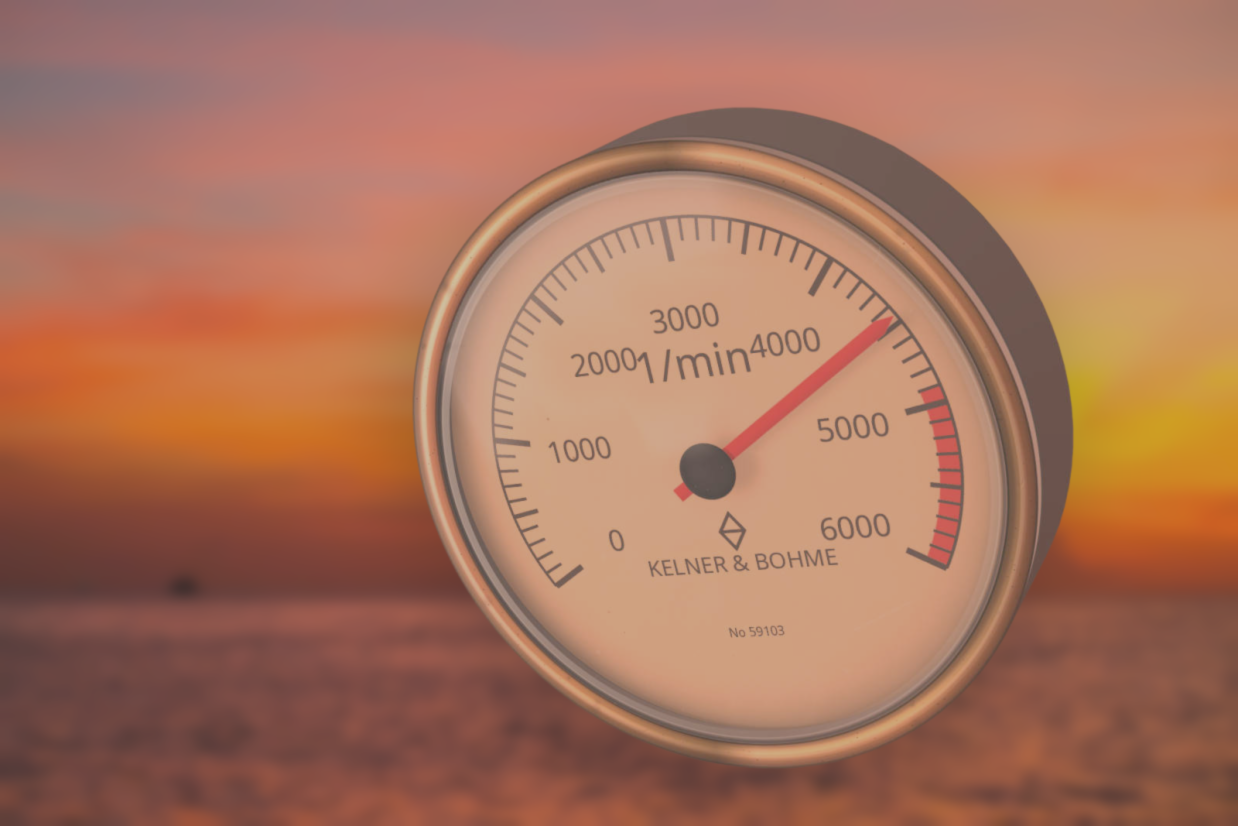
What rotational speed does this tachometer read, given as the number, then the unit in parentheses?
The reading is 4450 (rpm)
